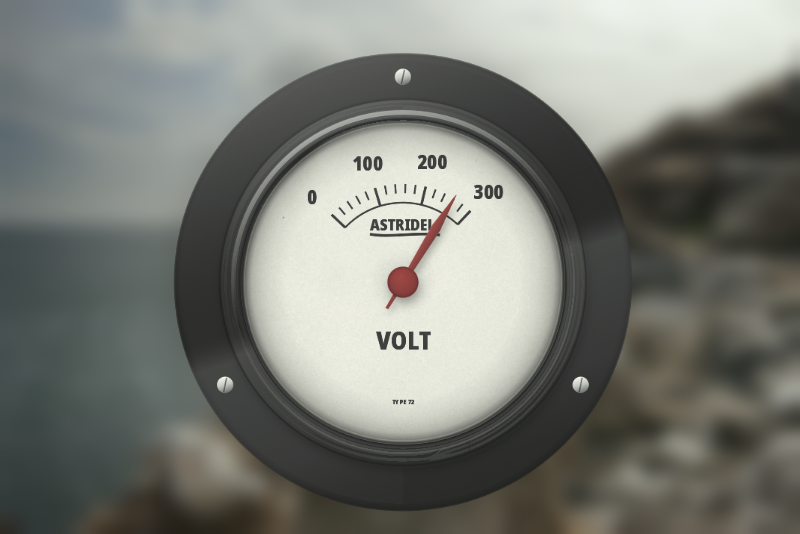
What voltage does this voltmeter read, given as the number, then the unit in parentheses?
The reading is 260 (V)
